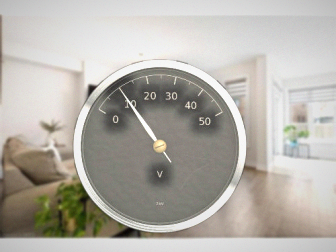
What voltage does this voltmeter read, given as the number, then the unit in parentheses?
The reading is 10 (V)
